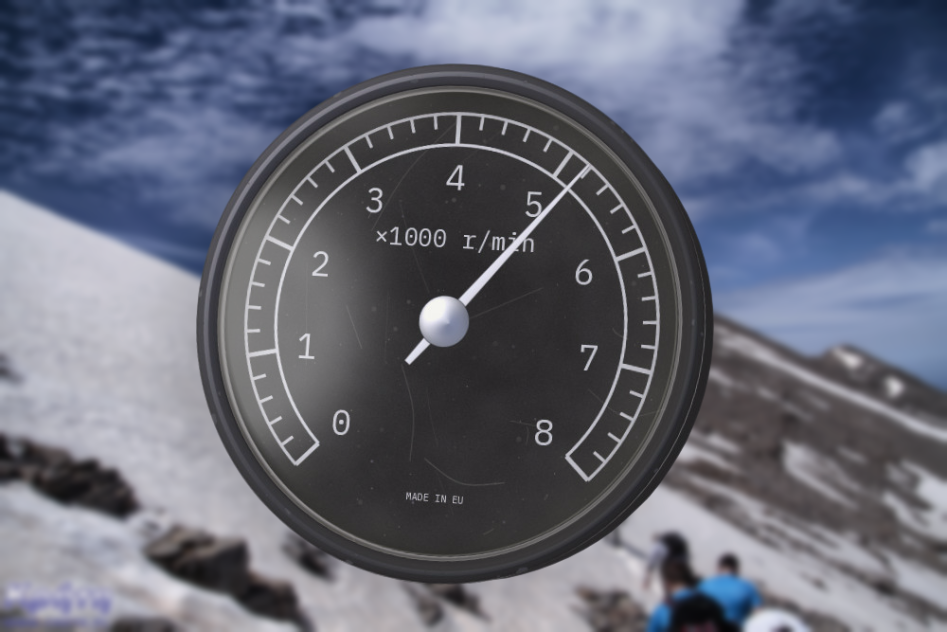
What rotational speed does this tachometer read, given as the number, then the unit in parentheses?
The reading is 5200 (rpm)
